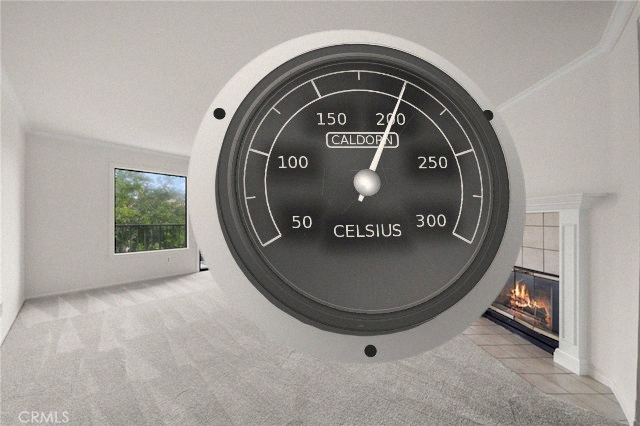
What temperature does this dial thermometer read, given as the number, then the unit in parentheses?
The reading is 200 (°C)
